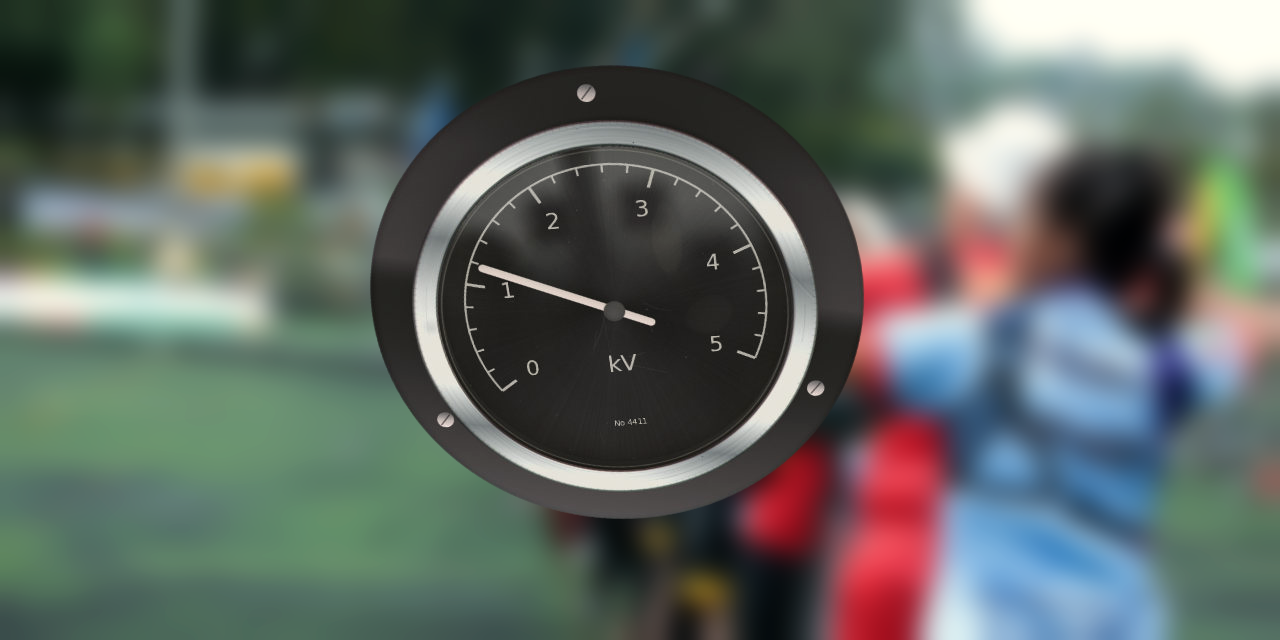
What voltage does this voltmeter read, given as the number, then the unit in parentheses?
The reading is 1.2 (kV)
